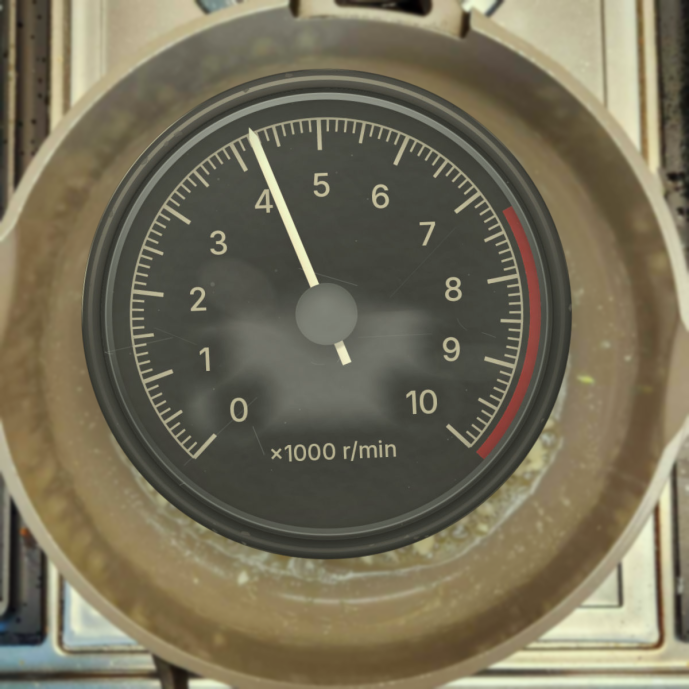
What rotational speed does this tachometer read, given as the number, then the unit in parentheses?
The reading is 4250 (rpm)
